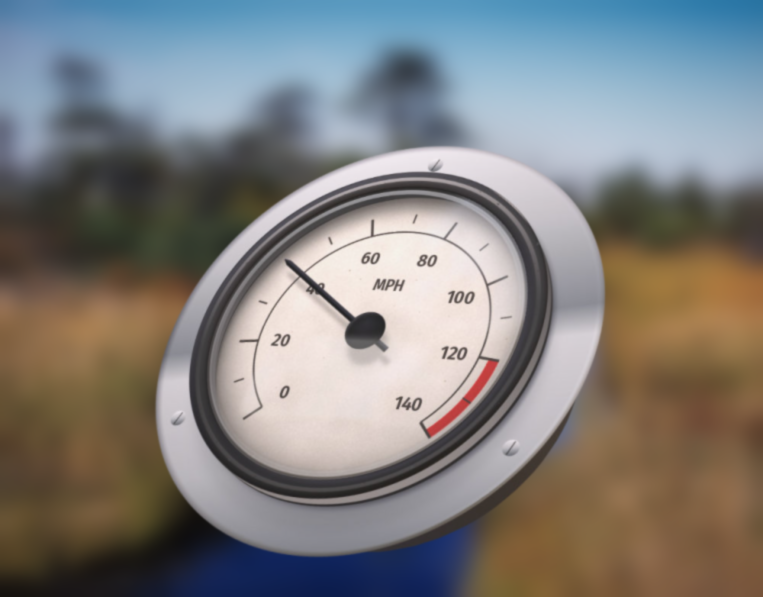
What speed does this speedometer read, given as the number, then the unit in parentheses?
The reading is 40 (mph)
